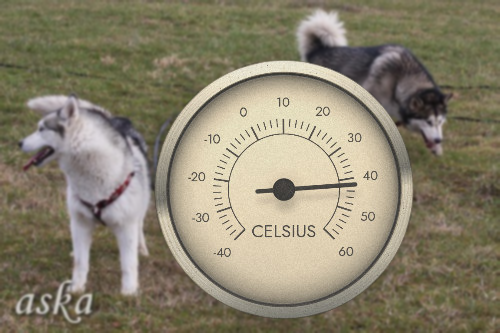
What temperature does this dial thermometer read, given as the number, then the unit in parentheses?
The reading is 42 (°C)
